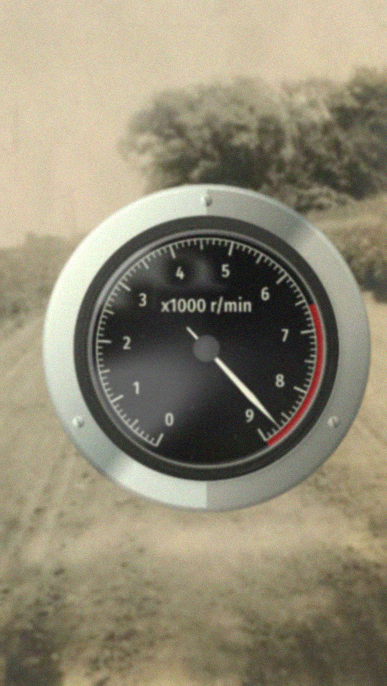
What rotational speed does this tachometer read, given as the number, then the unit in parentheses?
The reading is 8700 (rpm)
